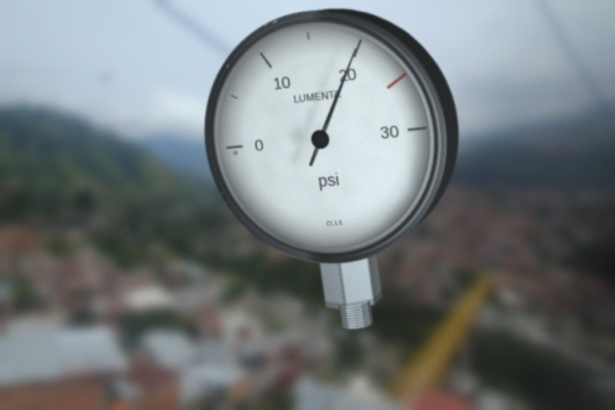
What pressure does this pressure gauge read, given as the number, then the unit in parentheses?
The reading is 20 (psi)
